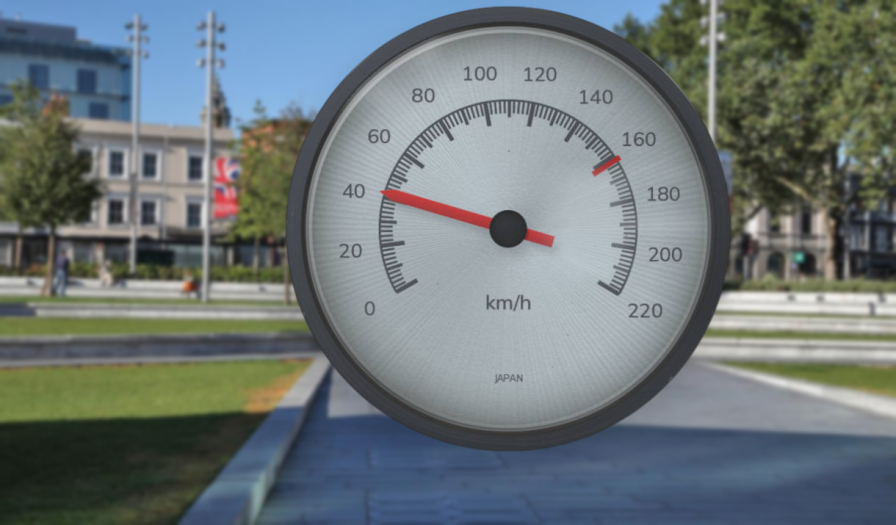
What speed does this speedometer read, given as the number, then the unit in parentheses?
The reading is 42 (km/h)
